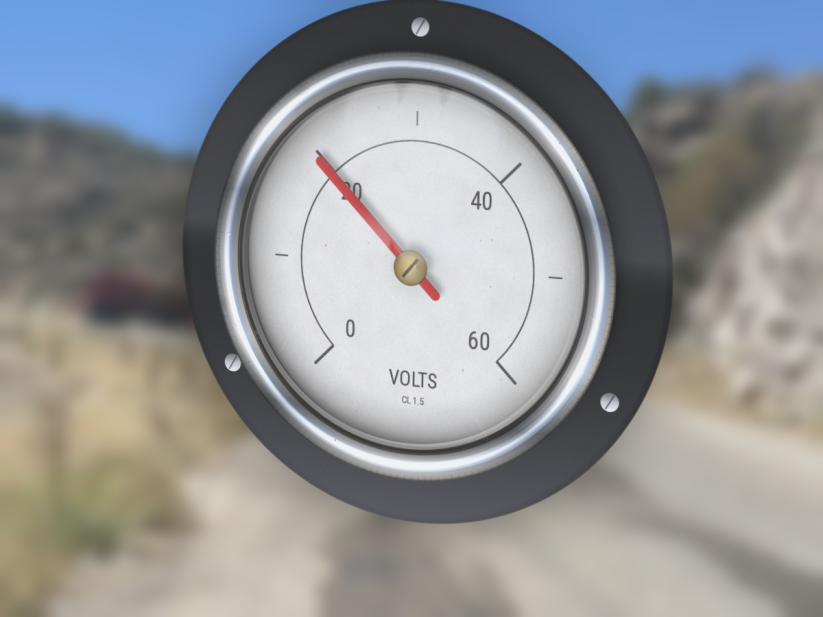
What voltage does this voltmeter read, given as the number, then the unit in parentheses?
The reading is 20 (V)
